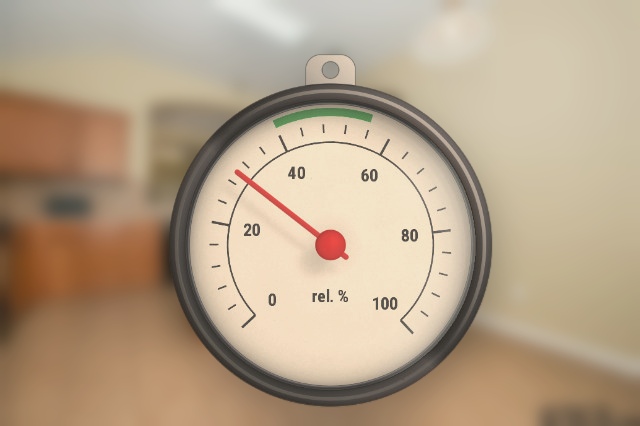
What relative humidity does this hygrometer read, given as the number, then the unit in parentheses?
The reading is 30 (%)
